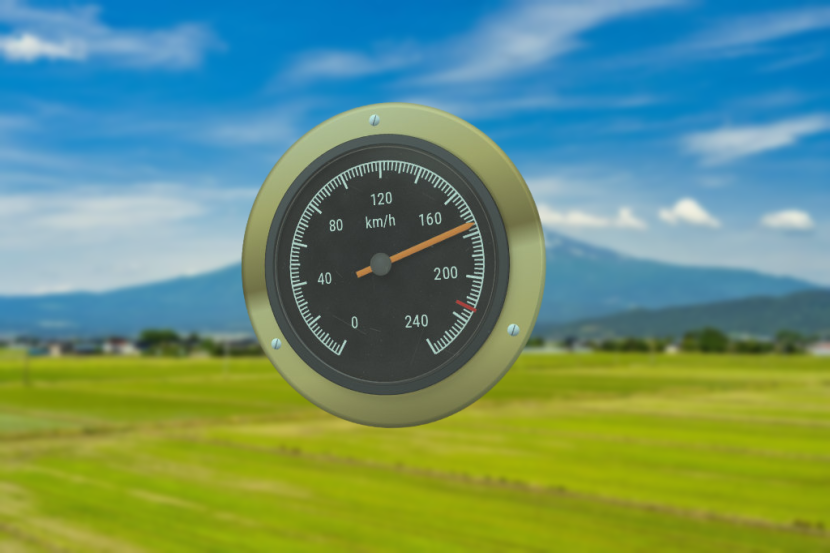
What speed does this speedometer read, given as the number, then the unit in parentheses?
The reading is 176 (km/h)
